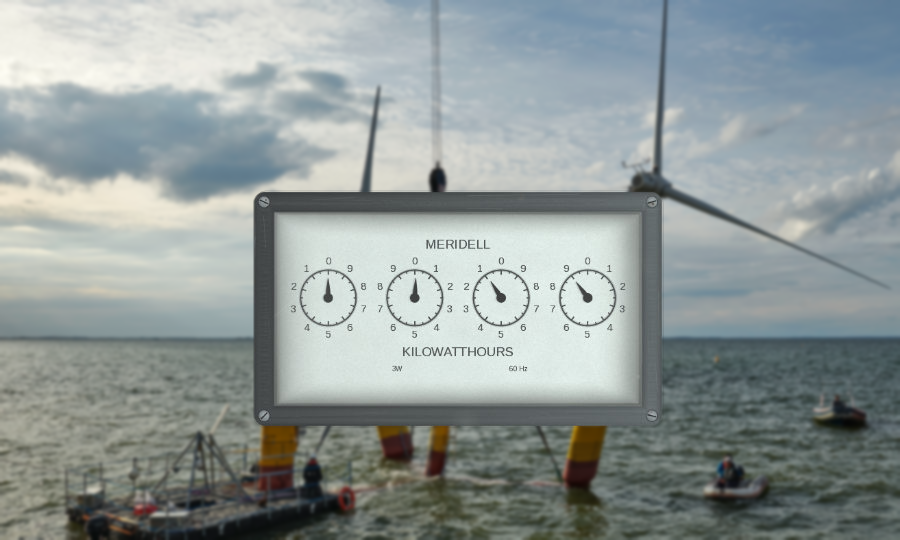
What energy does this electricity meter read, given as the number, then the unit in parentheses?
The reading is 9 (kWh)
